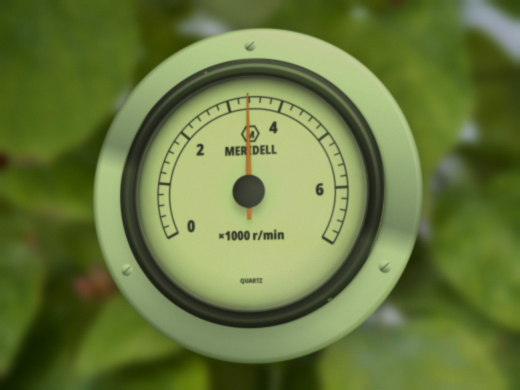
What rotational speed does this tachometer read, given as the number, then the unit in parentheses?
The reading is 3400 (rpm)
